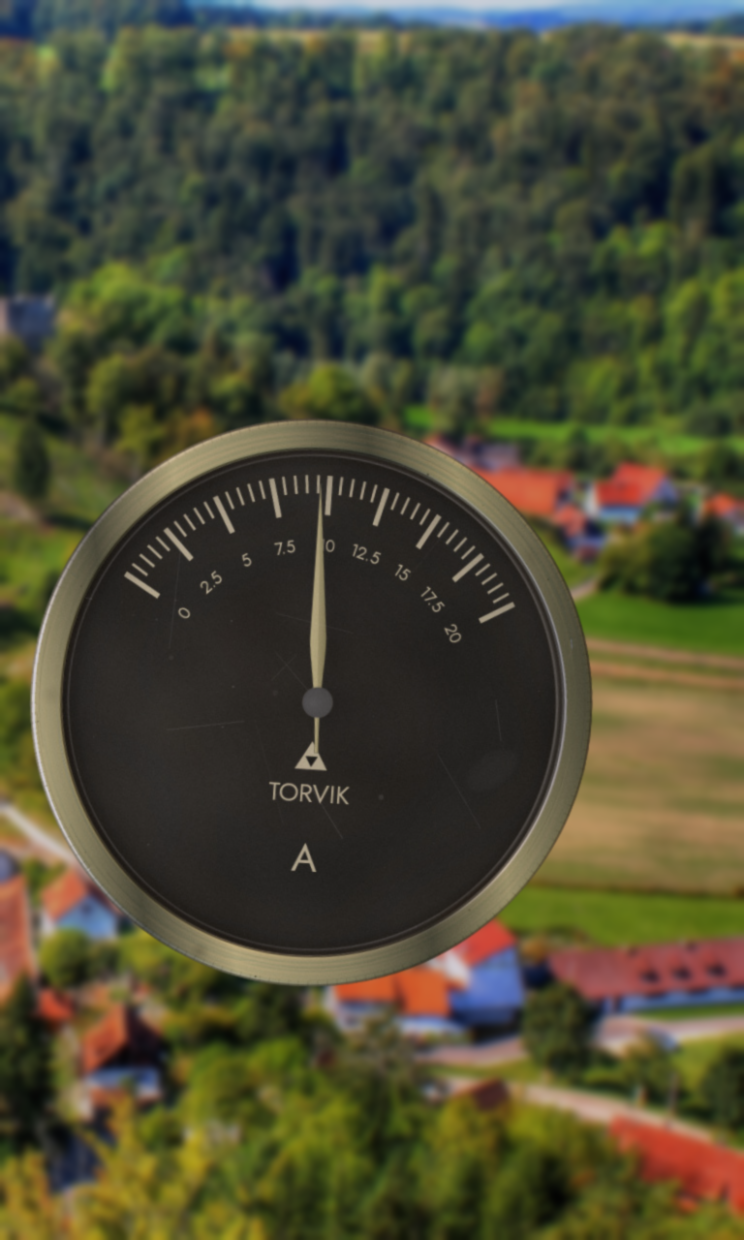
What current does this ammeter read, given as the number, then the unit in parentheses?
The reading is 9.5 (A)
